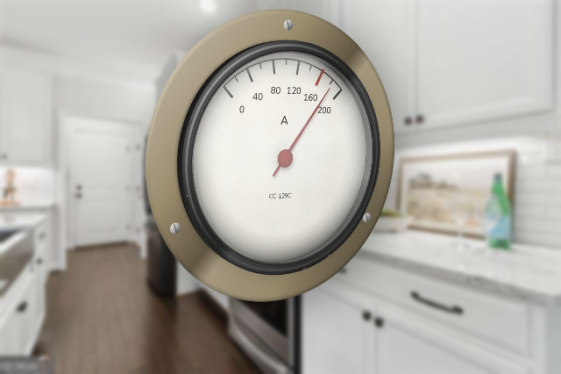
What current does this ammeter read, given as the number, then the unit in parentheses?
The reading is 180 (A)
